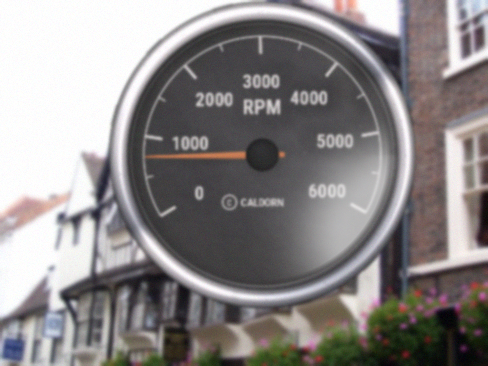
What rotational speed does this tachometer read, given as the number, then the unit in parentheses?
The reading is 750 (rpm)
